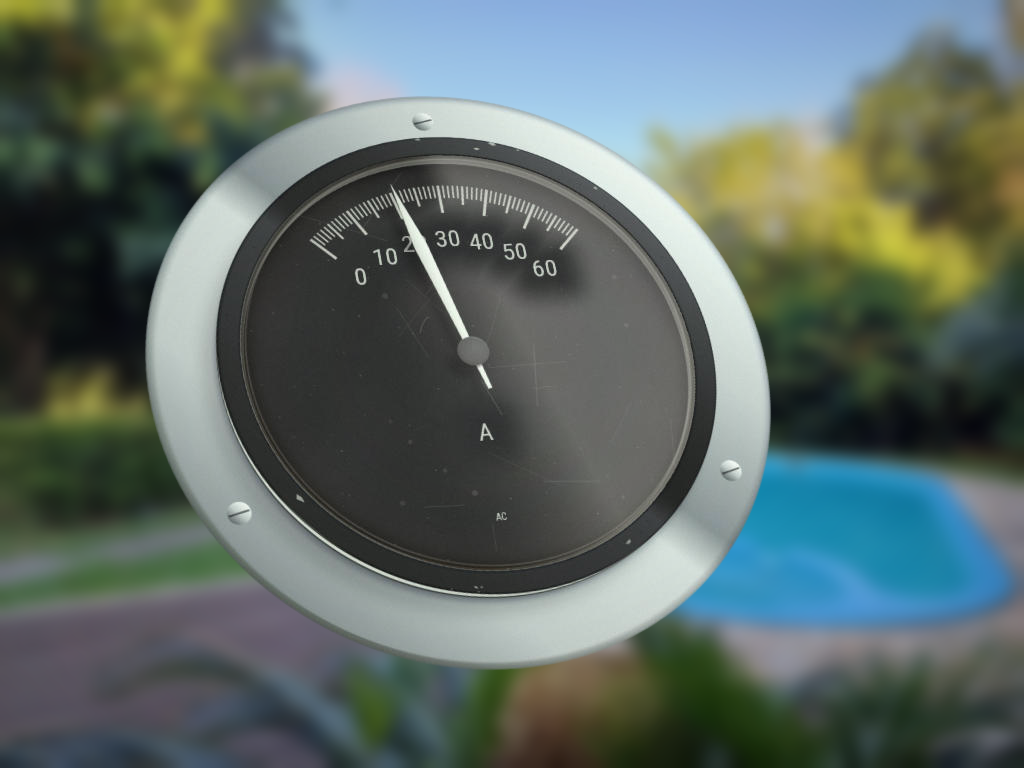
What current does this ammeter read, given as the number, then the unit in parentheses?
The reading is 20 (A)
